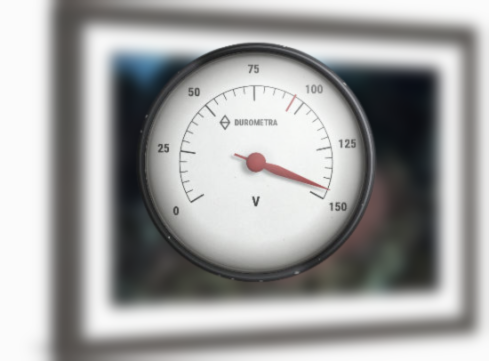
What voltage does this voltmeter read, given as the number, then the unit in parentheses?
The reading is 145 (V)
